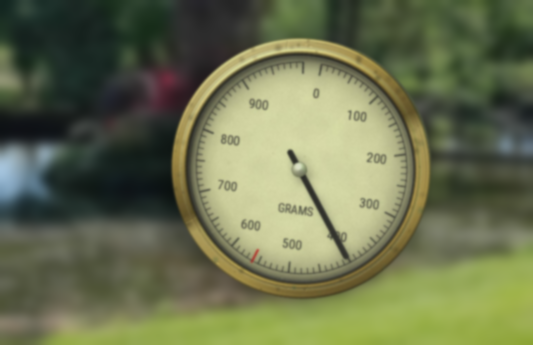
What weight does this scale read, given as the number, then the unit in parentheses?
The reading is 400 (g)
